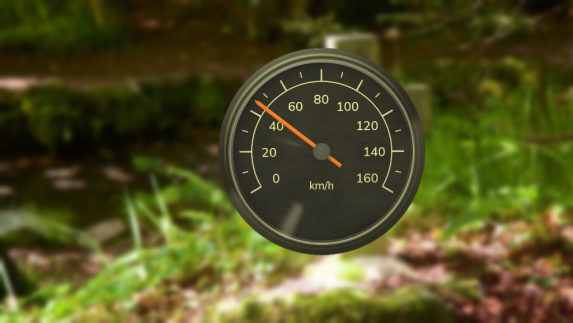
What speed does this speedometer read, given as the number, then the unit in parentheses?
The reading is 45 (km/h)
